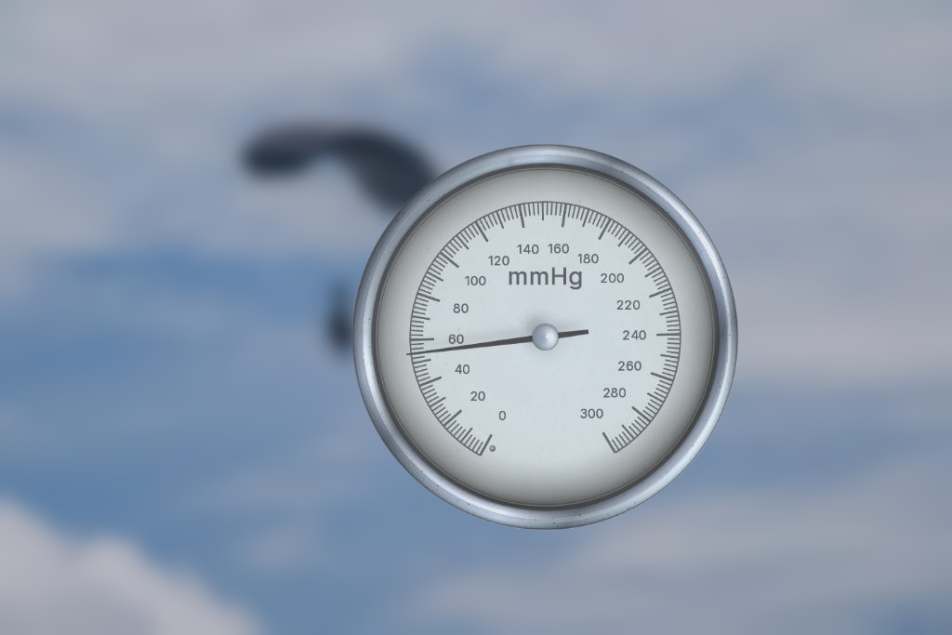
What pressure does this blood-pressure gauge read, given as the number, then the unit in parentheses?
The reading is 54 (mmHg)
